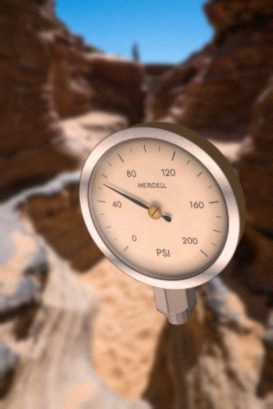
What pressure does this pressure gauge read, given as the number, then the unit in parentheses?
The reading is 55 (psi)
